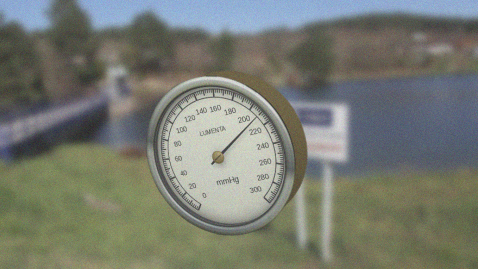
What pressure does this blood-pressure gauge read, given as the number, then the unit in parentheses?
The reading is 210 (mmHg)
